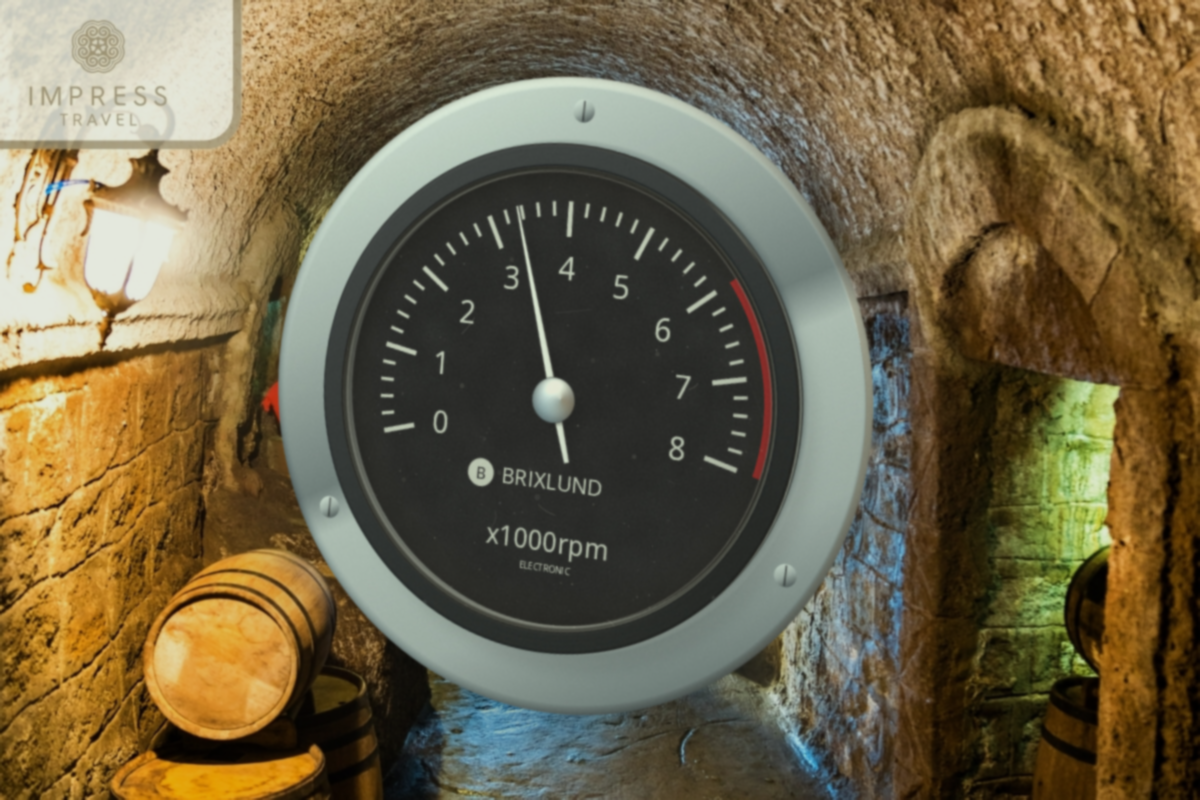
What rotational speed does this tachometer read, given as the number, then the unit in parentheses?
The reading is 3400 (rpm)
